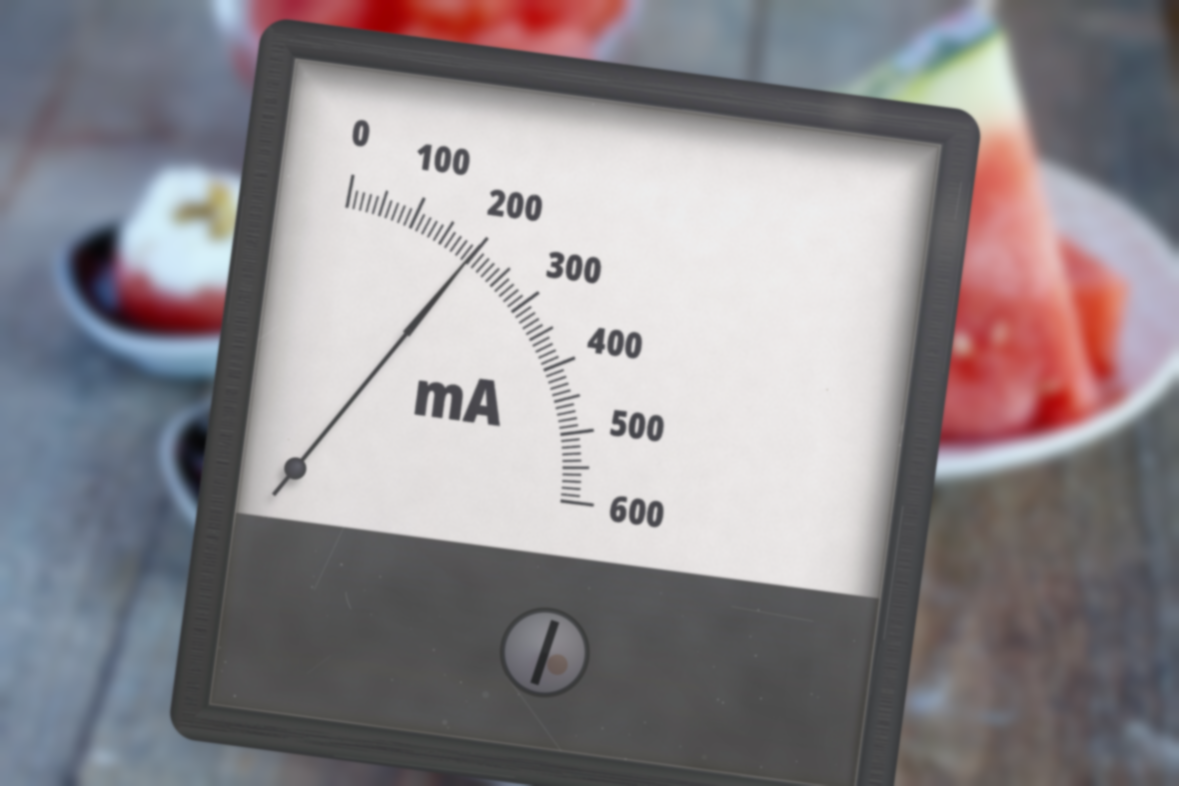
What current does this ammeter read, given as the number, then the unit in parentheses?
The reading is 200 (mA)
